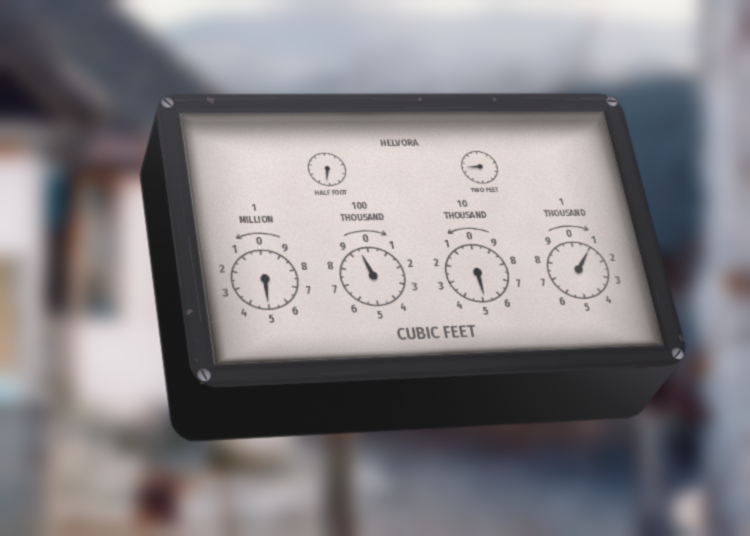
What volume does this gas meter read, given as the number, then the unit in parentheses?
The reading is 495100 (ft³)
